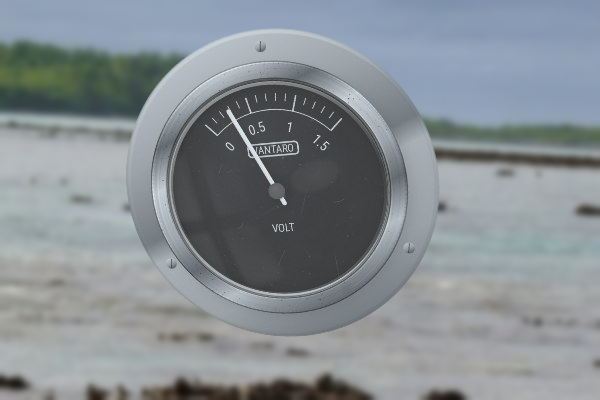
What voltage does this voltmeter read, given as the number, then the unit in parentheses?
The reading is 0.3 (V)
